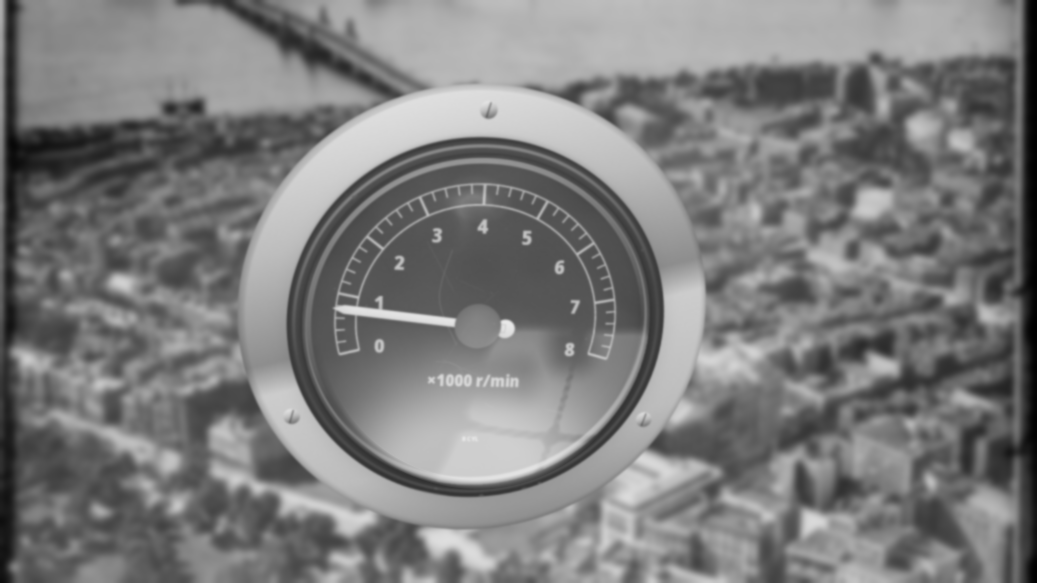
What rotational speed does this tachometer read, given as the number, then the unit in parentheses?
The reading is 800 (rpm)
